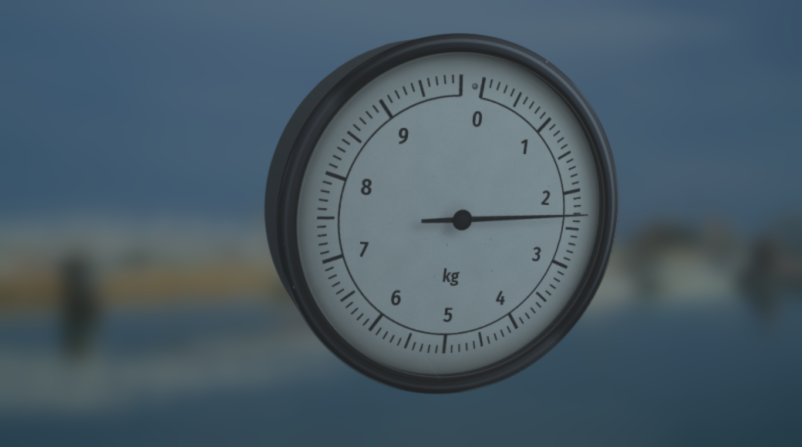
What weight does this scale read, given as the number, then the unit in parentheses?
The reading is 2.3 (kg)
